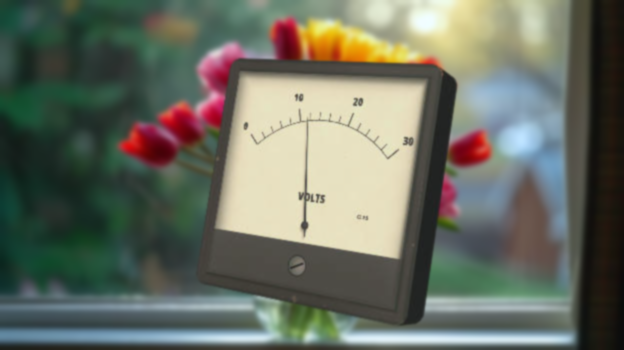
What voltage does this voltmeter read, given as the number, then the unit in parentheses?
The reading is 12 (V)
